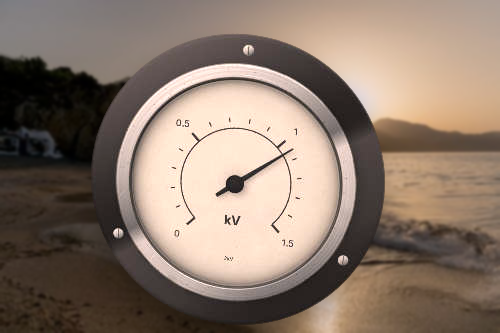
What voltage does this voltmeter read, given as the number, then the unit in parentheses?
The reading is 1.05 (kV)
